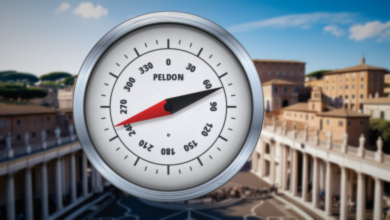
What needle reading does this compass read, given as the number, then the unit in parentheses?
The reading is 250 (°)
